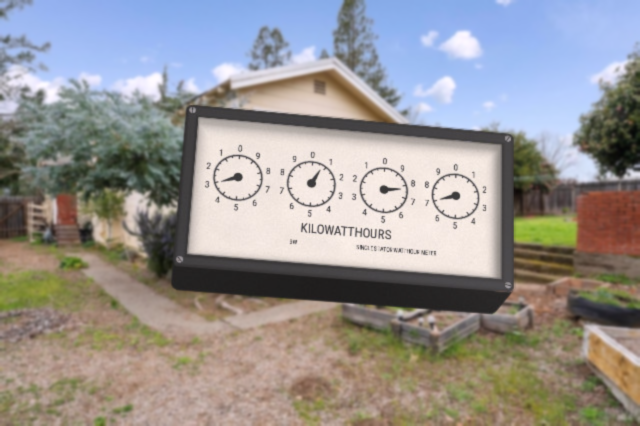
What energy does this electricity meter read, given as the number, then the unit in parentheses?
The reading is 3077 (kWh)
